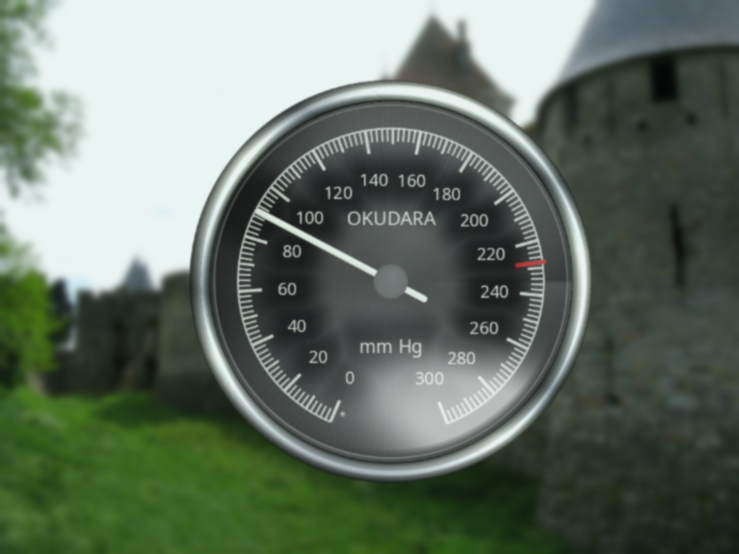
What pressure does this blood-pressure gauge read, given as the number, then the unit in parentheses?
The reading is 90 (mmHg)
